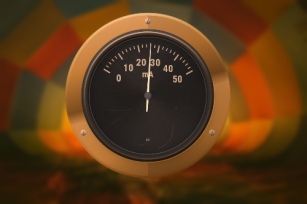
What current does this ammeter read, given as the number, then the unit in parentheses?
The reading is 26 (mA)
